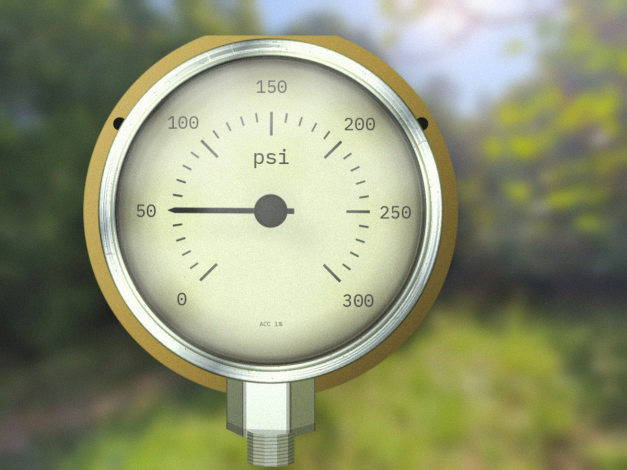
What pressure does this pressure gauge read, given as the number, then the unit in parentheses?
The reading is 50 (psi)
